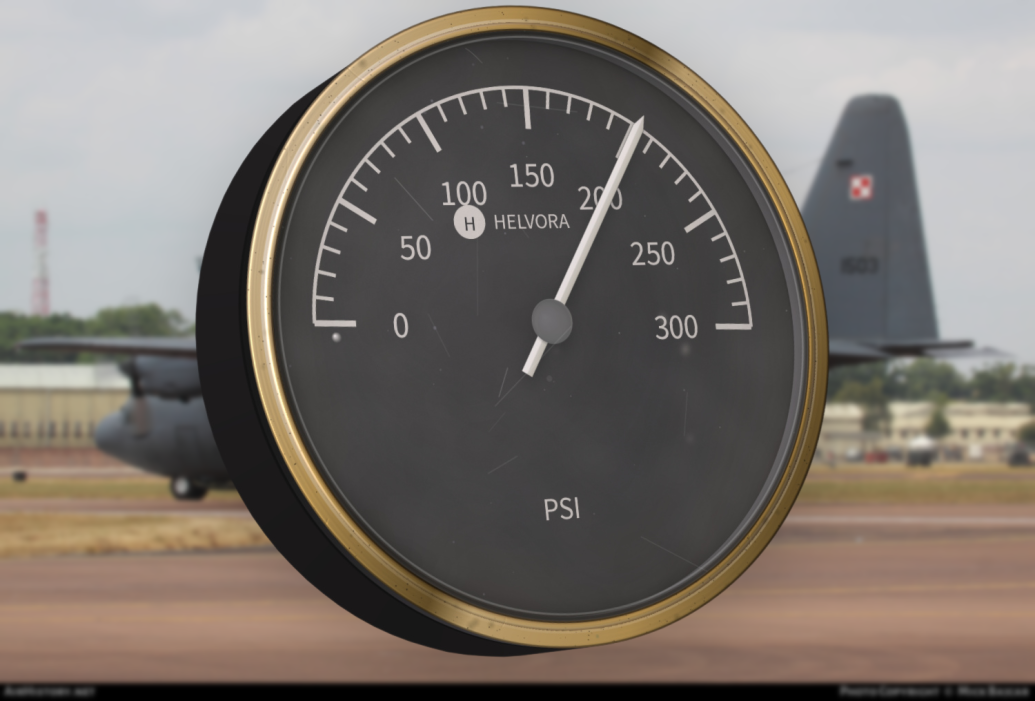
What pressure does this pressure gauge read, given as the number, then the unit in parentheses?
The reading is 200 (psi)
